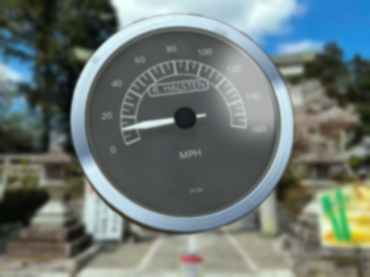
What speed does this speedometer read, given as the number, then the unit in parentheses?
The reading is 10 (mph)
